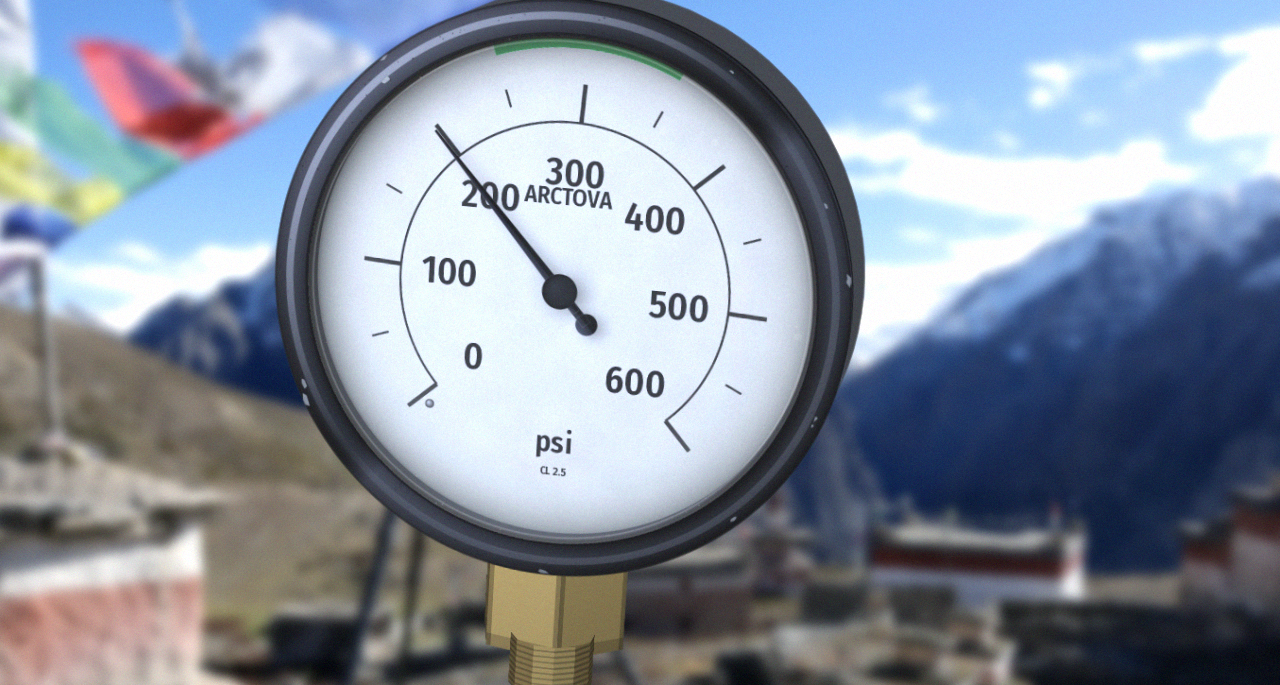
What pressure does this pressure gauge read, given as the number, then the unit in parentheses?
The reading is 200 (psi)
